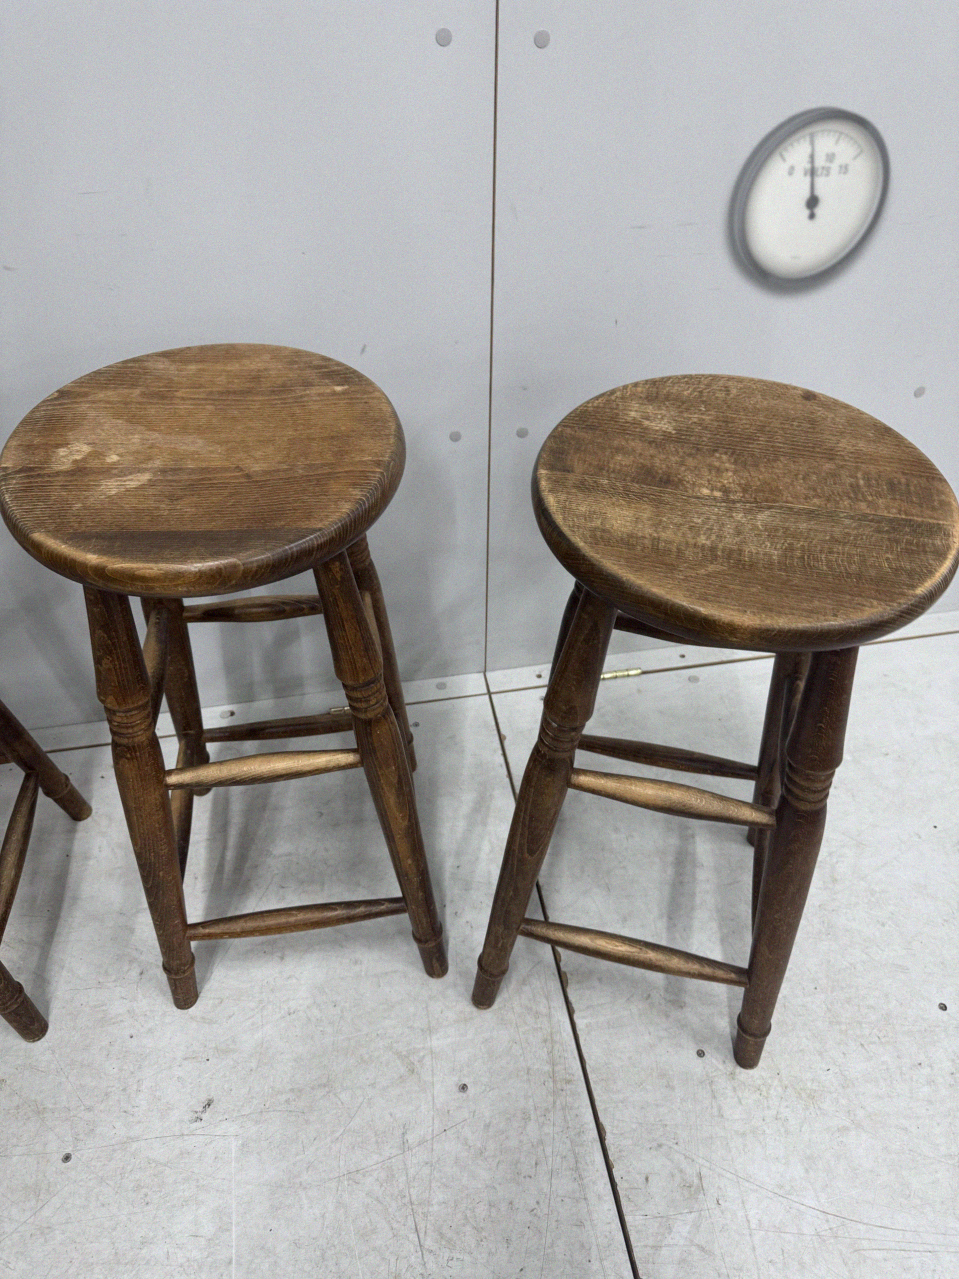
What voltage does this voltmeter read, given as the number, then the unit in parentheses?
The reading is 5 (V)
